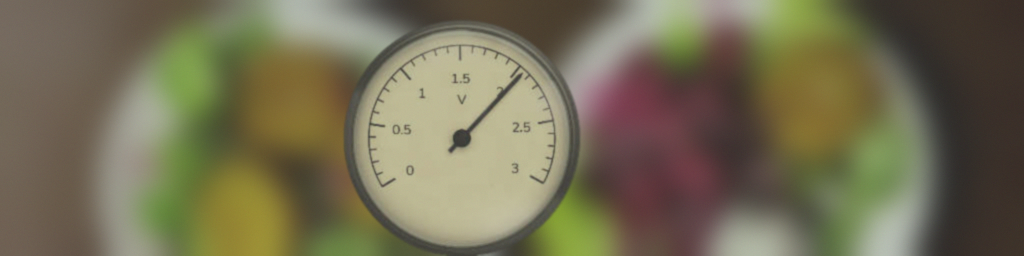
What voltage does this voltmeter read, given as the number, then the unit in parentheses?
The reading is 2.05 (V)
